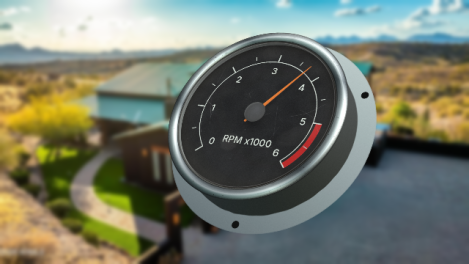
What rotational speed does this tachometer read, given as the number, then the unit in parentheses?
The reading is 3750 (rpm)
